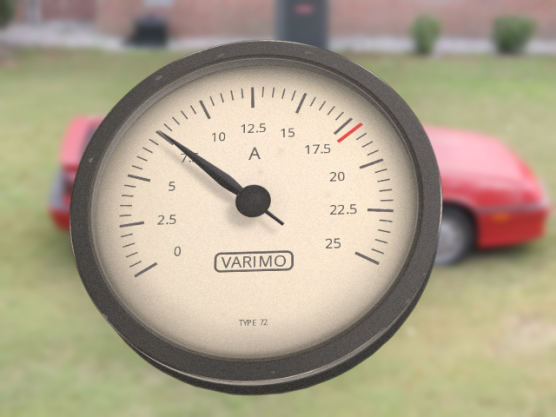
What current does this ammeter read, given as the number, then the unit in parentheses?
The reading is 7.5 (A)
